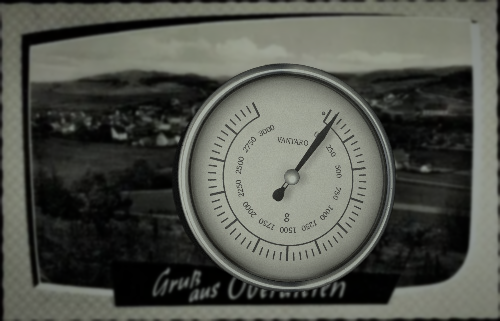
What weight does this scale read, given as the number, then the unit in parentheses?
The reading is 50 (g)
